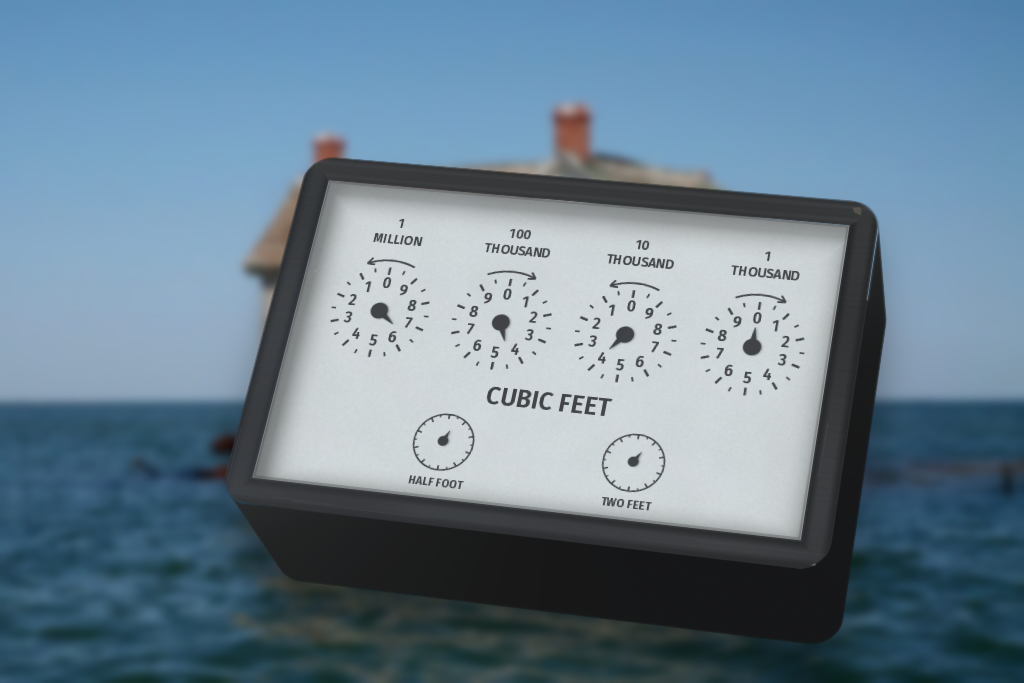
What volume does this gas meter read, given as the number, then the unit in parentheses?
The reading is 644000 (ft³)
